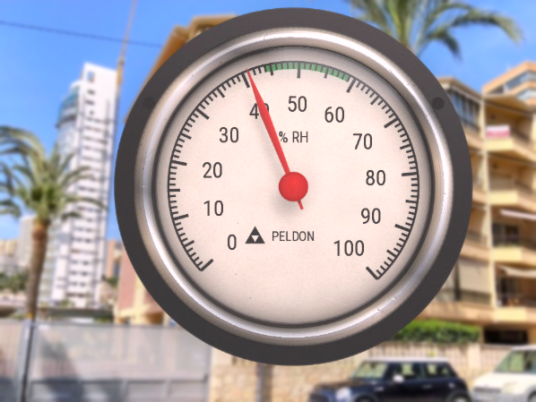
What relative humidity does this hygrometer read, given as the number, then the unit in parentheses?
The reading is 41 (%)
